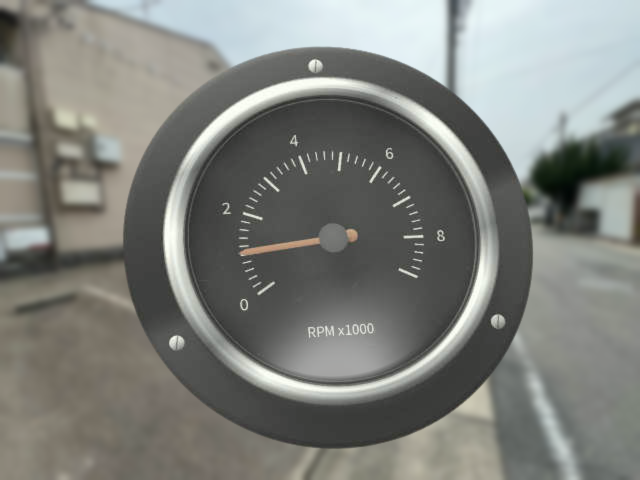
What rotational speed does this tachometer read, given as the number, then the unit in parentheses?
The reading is 1000 (rpm)
